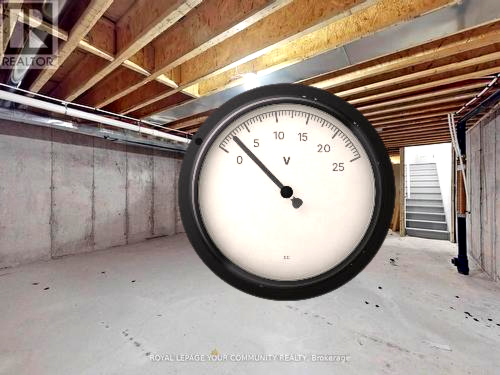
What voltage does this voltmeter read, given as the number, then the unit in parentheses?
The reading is 2.5 (V)
